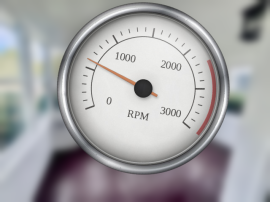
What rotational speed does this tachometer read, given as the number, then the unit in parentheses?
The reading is 600 (rpm)
